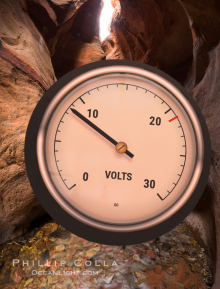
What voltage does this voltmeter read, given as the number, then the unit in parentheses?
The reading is 8.5 (V)
